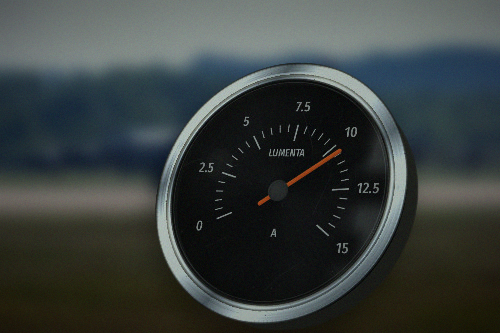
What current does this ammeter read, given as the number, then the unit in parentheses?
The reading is 10.5 (A)
